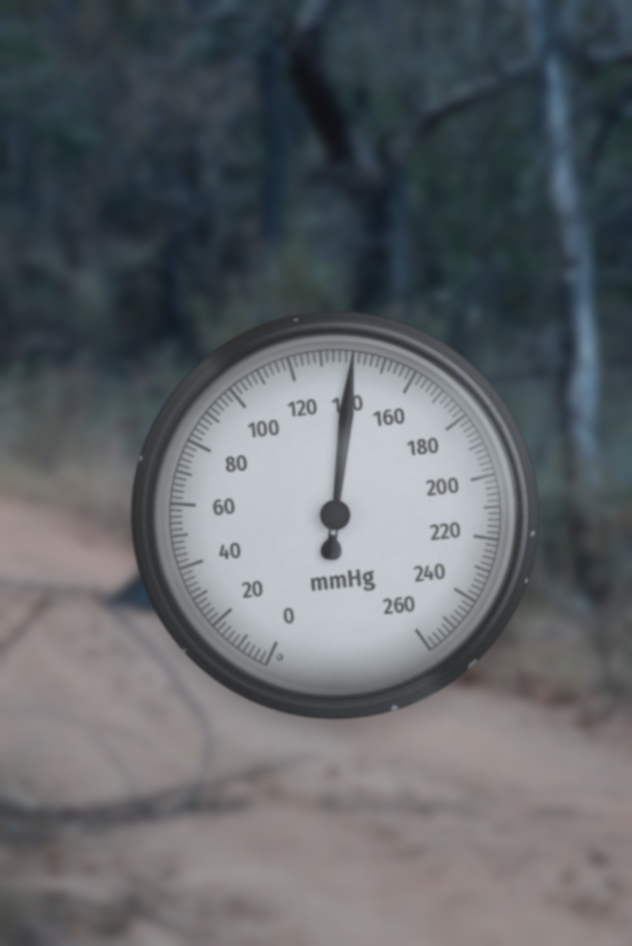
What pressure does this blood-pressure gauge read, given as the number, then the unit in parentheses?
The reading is 140 (mmHg)
